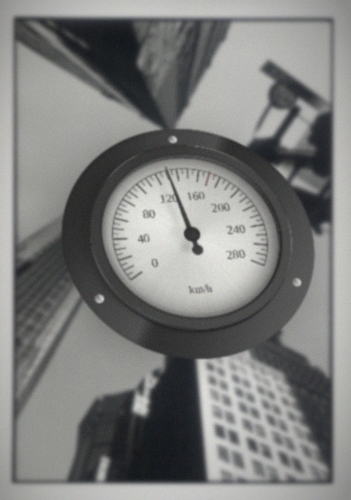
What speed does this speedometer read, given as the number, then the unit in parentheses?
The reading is 130 (km/h)
